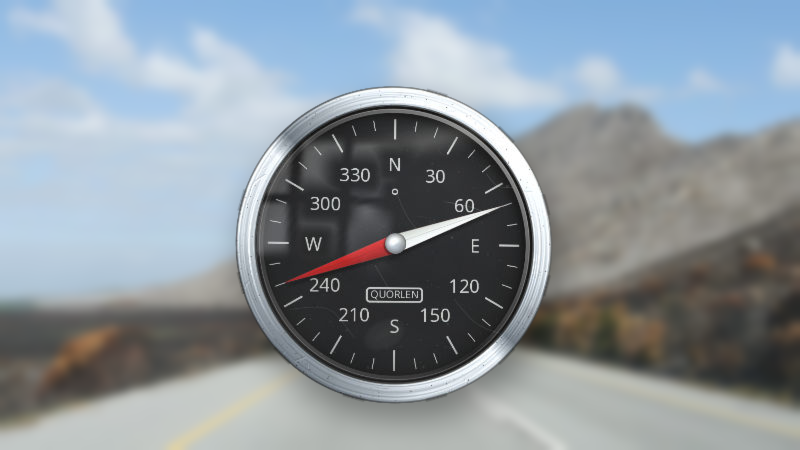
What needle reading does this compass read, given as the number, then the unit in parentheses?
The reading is 250 (°)
